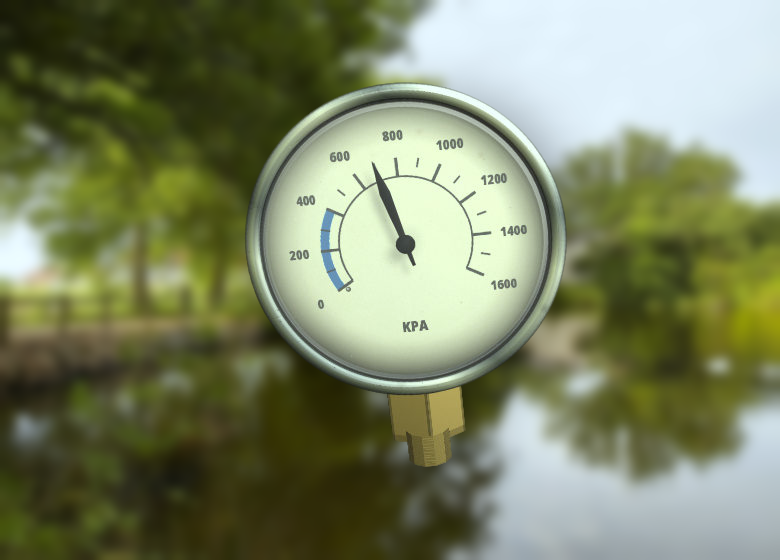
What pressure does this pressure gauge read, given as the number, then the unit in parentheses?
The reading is 700 (kPa)
